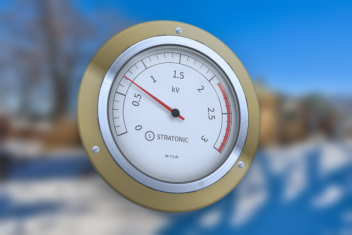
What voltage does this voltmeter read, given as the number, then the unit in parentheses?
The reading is 0.7 (kV)
